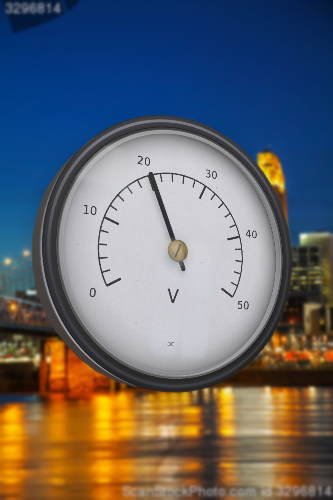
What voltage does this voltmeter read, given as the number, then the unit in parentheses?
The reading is 20 (V)
